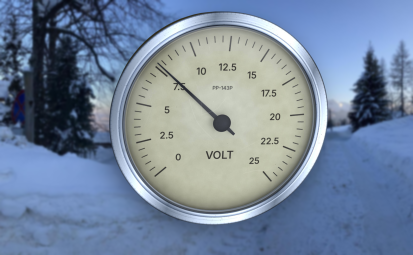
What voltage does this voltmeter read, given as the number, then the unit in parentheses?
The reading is 7.75 (V)
